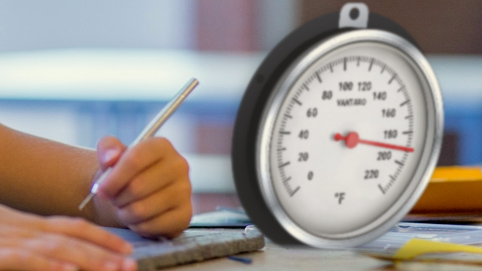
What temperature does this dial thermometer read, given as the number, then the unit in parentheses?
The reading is 190 (°F)
